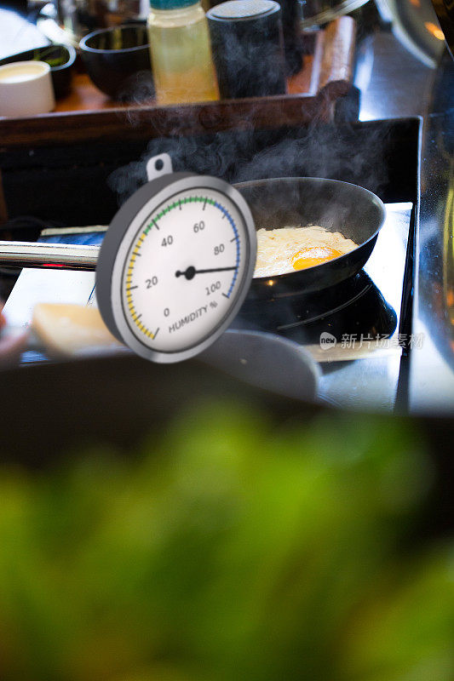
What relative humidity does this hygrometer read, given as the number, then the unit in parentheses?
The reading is 90 (%)
